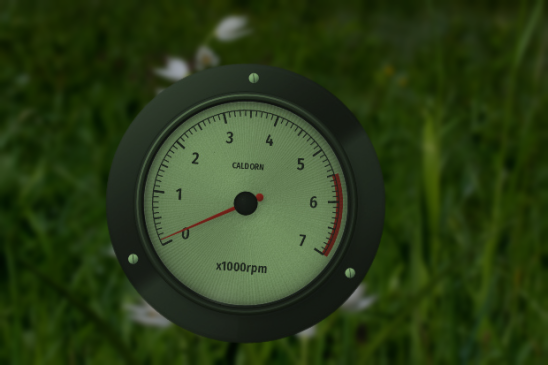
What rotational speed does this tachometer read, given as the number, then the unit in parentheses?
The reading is 100 (rpm)
